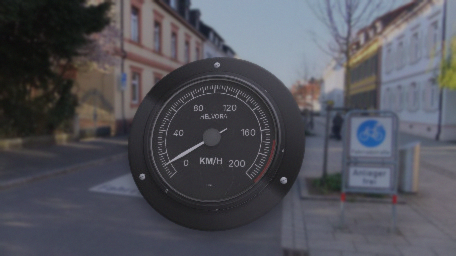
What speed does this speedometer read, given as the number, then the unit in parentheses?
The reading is 10 (km/h)
